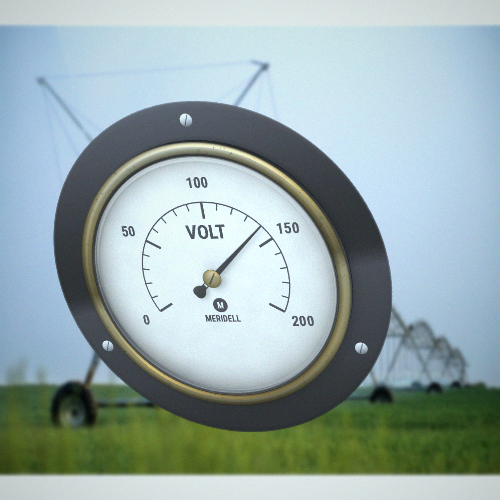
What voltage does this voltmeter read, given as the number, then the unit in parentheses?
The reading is 140 (V)
